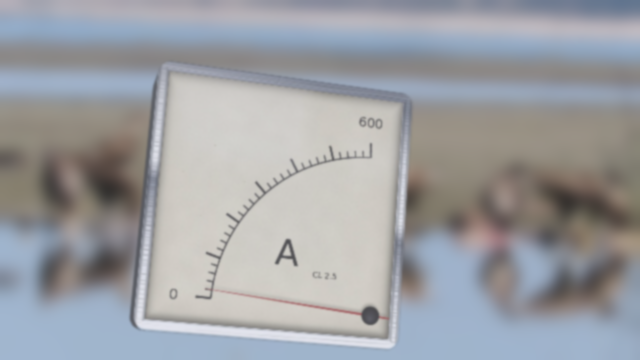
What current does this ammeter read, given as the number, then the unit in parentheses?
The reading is 20 (A)
